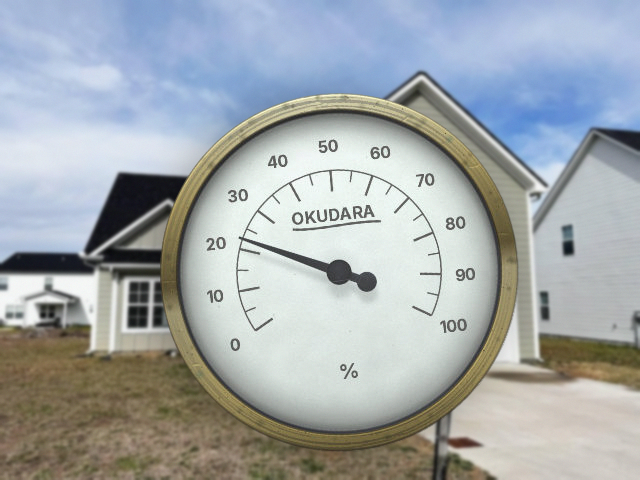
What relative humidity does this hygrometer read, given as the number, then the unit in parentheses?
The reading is 22.5 (%)
